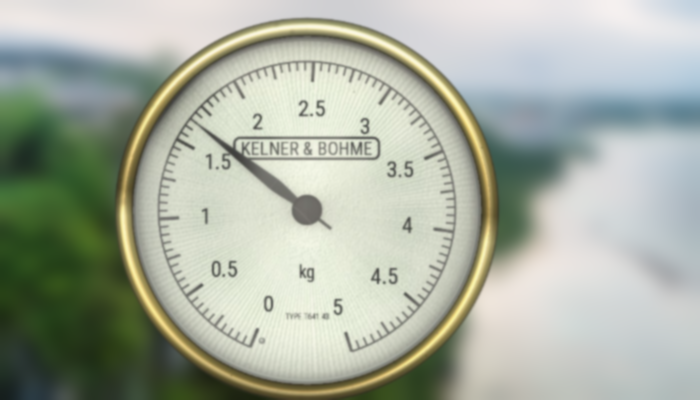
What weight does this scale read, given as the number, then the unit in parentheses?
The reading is 1.65 (kg)
